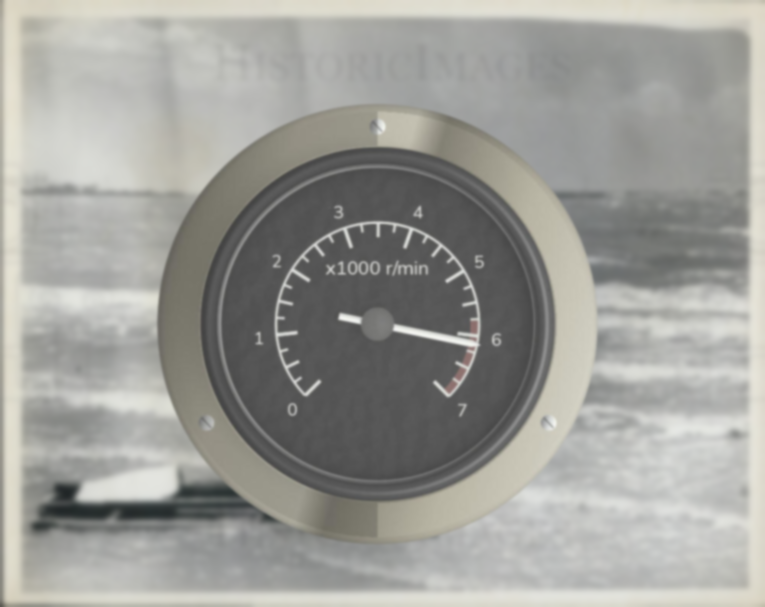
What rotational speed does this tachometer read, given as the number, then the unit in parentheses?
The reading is 6125 (rpm)
